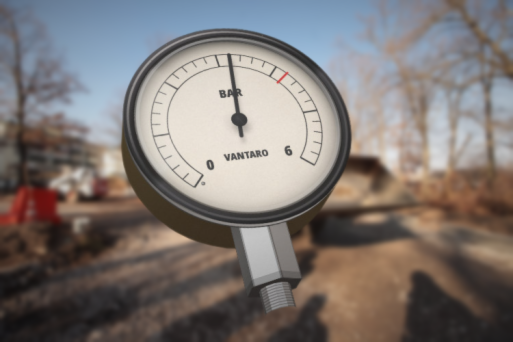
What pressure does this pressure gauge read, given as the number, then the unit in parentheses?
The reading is 3.2 (bar)
